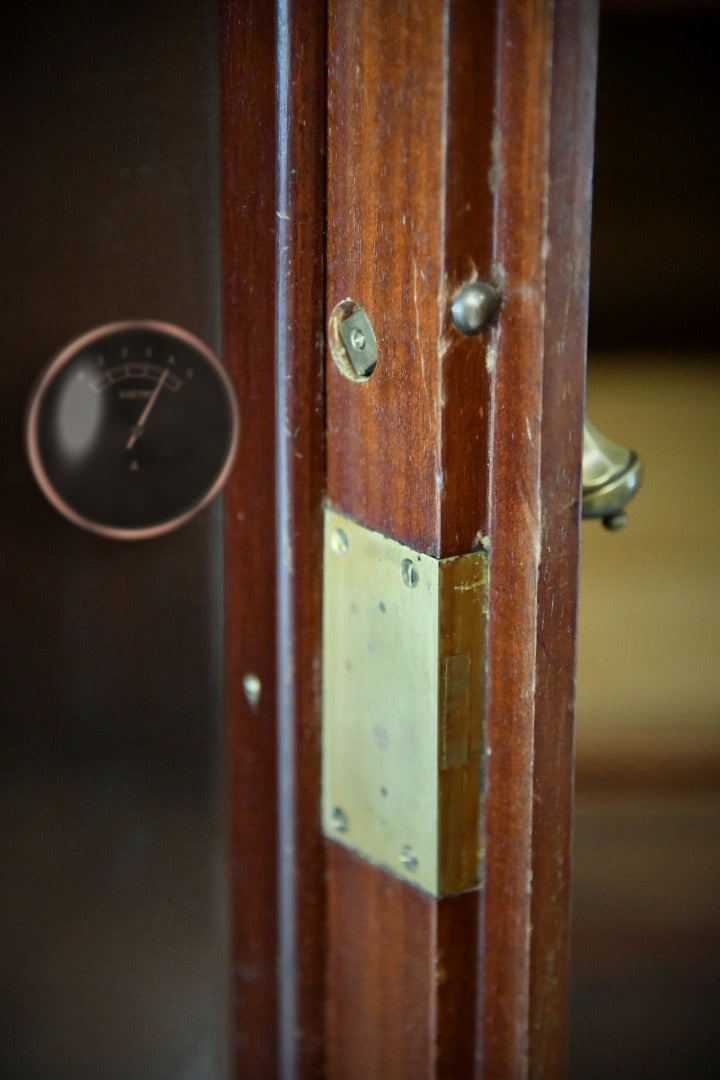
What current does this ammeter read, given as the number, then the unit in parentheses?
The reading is 4 (A)
